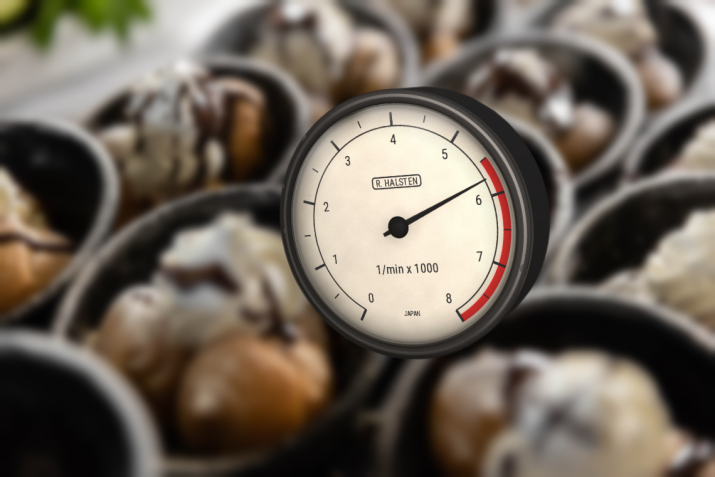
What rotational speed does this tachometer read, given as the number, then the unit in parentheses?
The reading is 5750 (rpm)
